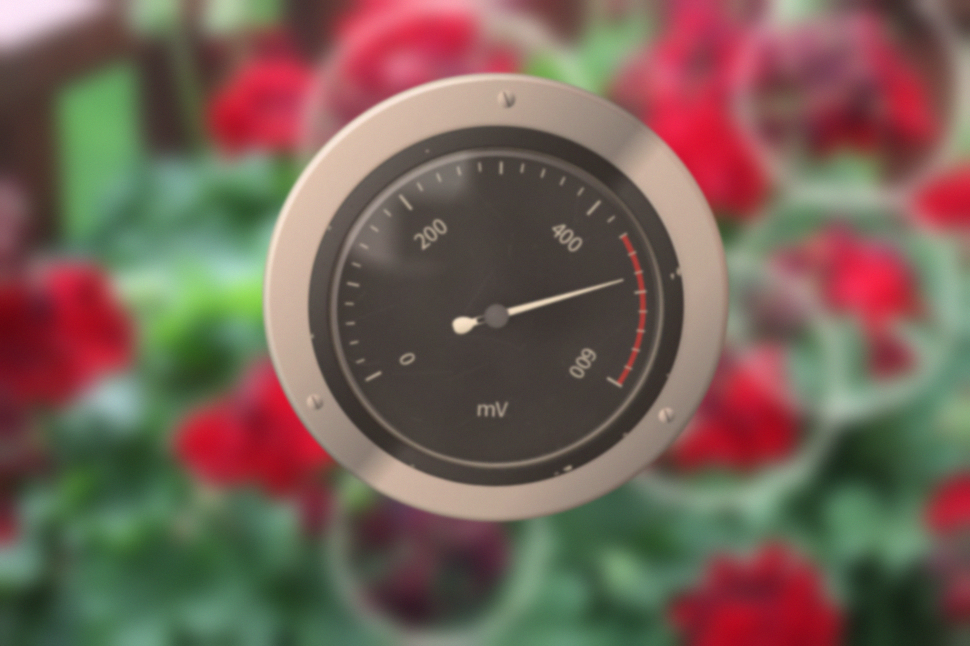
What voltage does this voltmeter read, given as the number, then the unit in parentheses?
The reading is 480 (mV)
